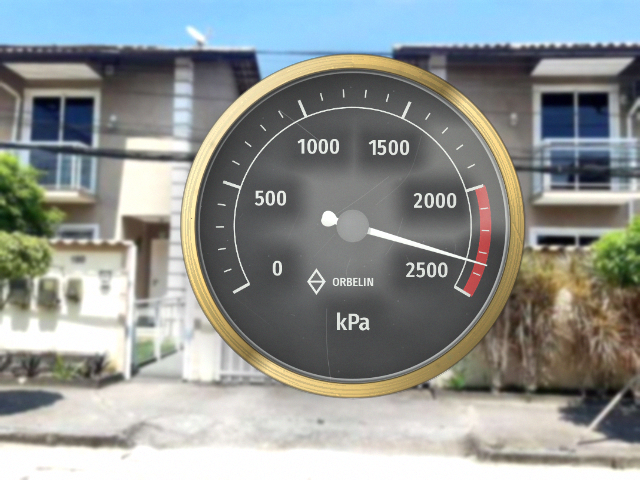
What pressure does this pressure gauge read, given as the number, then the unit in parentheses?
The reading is 2350 (kPa)
